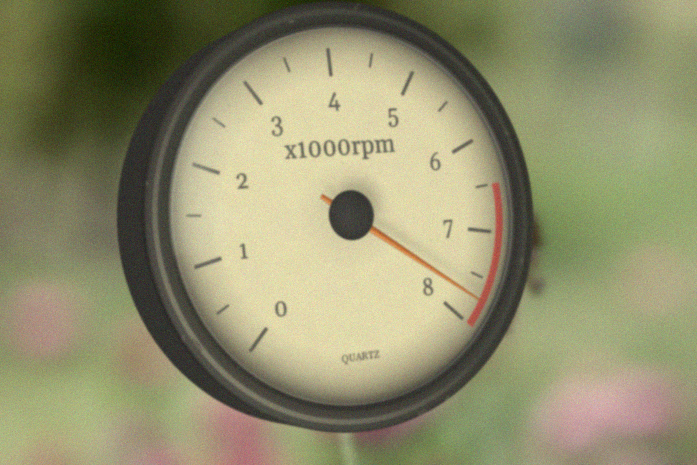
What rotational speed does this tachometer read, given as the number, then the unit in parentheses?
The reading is 7750 (rpm)
